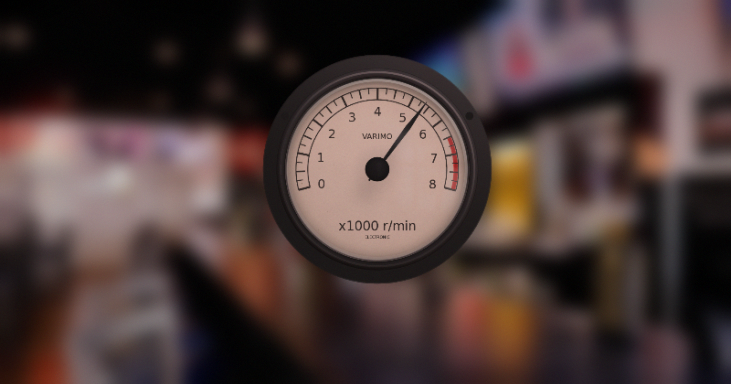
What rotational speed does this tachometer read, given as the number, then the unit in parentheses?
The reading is 5375 (rpm)
